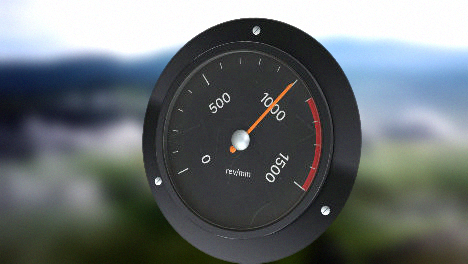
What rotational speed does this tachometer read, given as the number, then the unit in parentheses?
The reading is 1000 (rpm)
